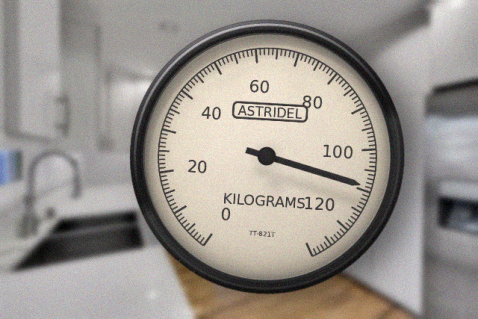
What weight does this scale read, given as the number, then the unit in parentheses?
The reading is 109 (kg)
